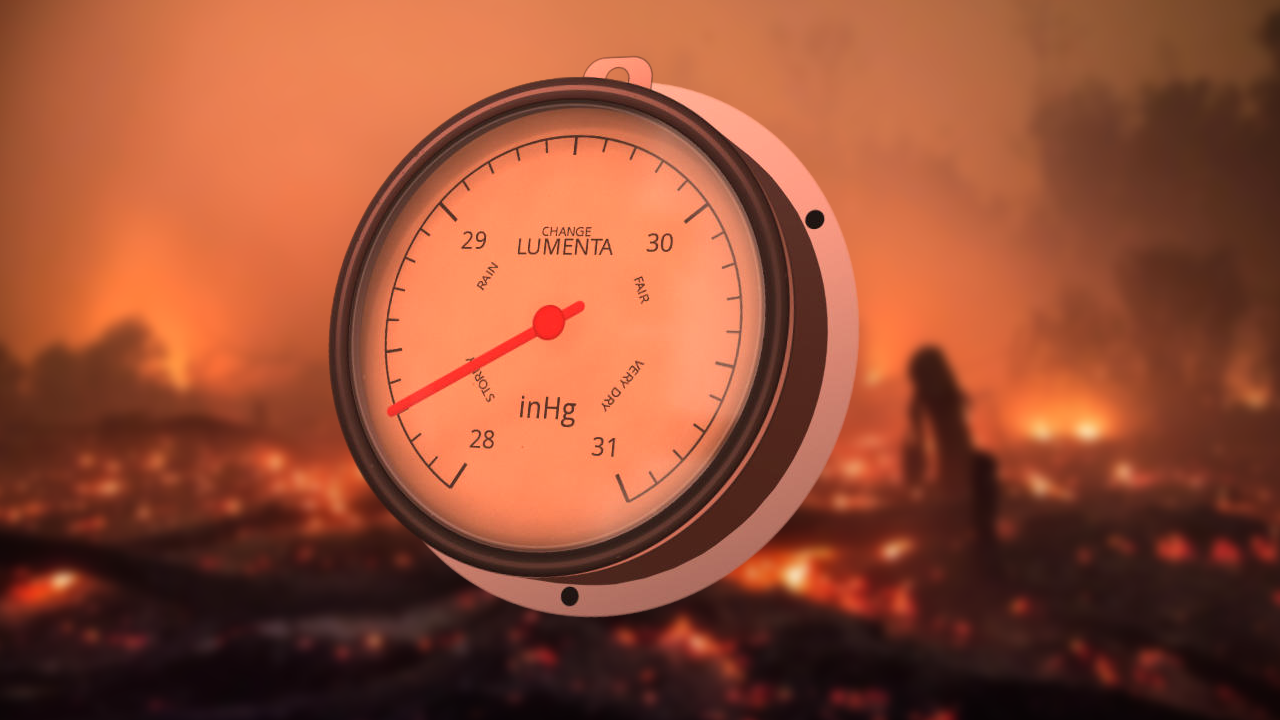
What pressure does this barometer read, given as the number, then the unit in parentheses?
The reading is 28.3 (inHg)
